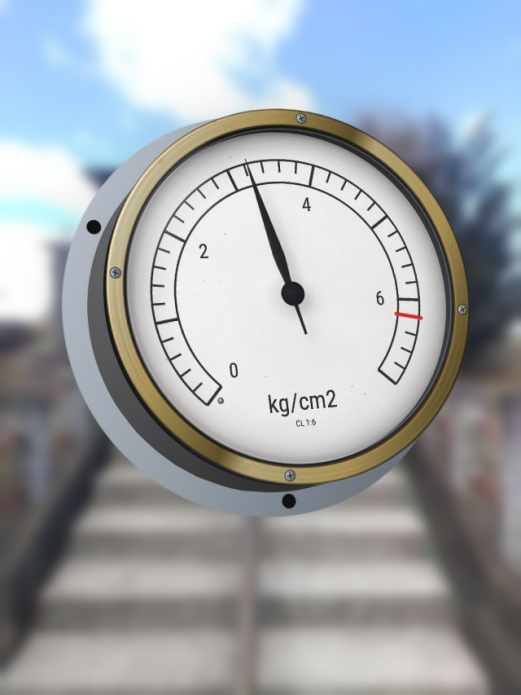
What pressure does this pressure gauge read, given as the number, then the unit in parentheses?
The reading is 3.2 (kg/cm²)
